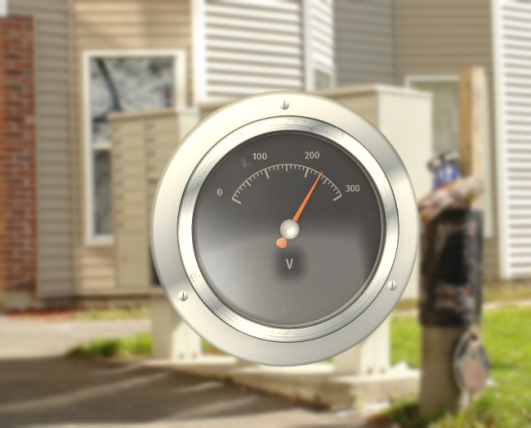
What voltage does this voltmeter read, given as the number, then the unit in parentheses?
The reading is 230 (V)
